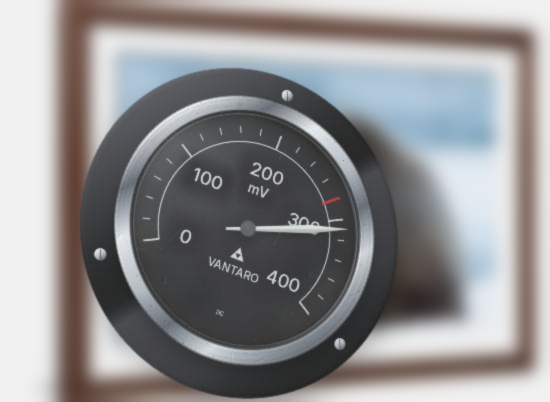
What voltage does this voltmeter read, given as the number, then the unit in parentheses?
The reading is 310 (mV)
